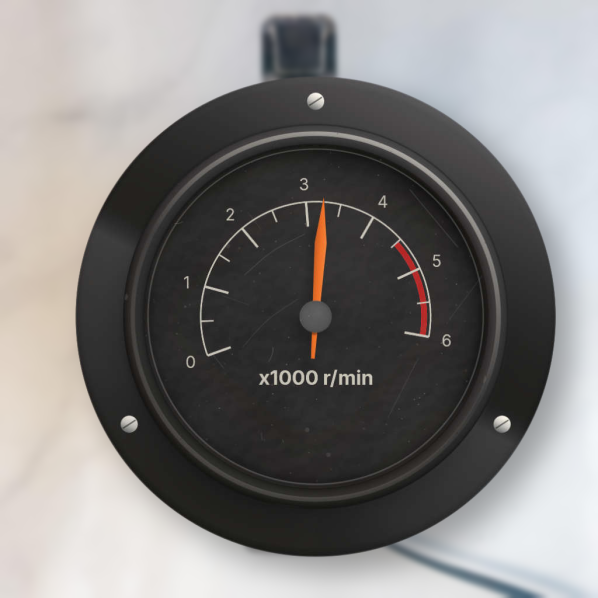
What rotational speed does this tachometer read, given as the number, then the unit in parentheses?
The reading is 3250 (rpm)
